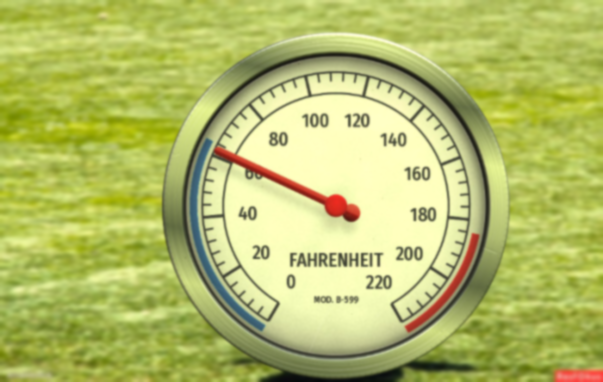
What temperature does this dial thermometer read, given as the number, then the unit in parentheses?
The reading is 62 (°F)
